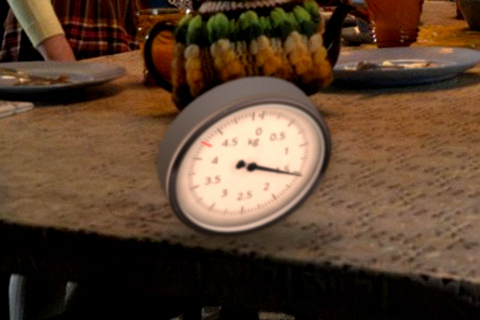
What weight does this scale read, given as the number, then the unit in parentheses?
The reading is 1.5 (kg)
